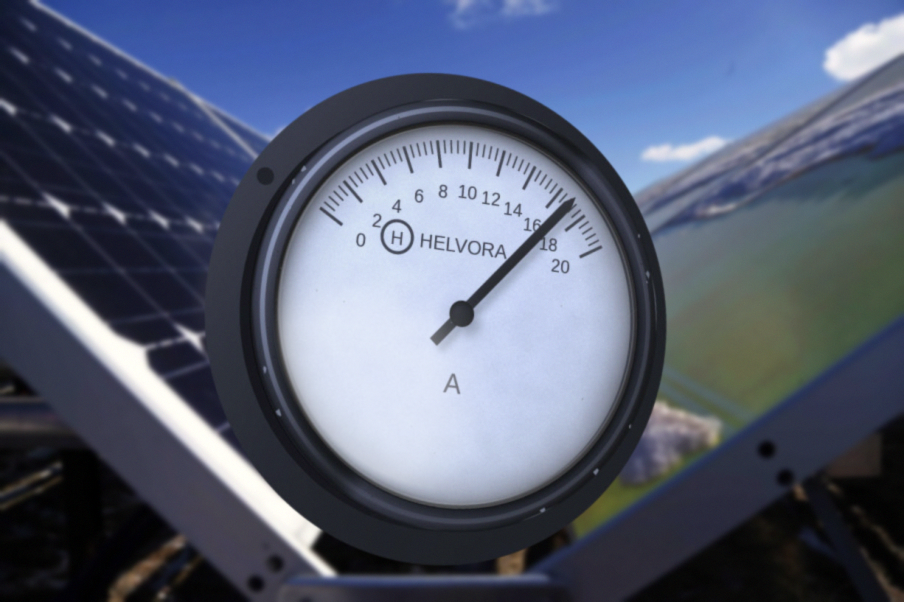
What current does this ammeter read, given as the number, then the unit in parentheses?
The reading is 16.8 (A)
